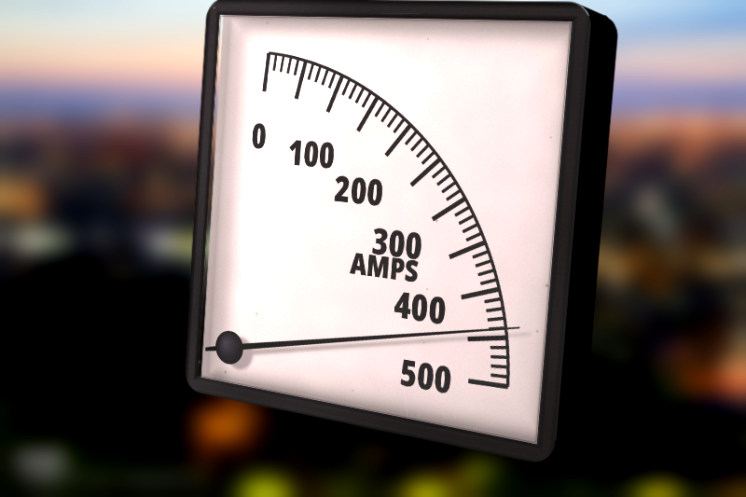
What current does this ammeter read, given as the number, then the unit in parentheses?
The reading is 440 (A)
